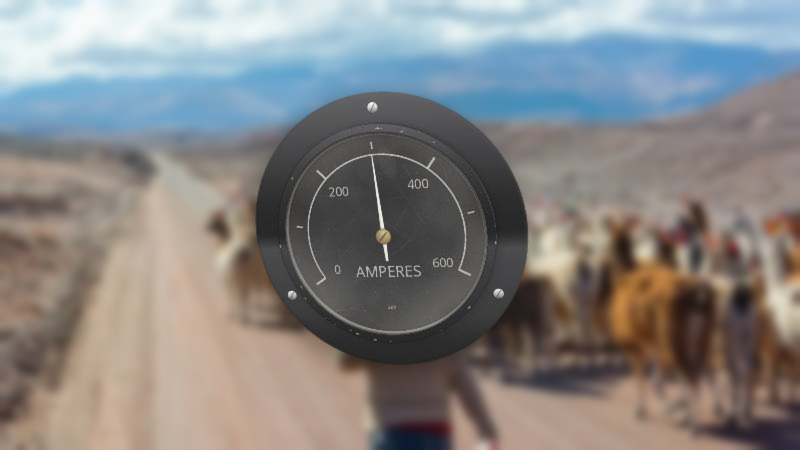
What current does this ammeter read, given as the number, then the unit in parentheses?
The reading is 300 (A)
